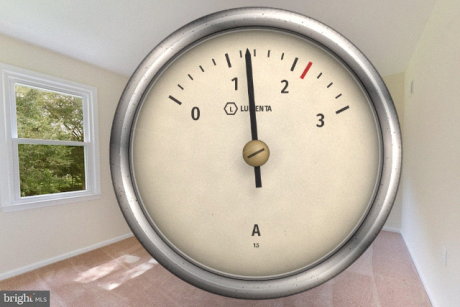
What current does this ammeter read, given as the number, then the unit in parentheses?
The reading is 1.3 (A)
